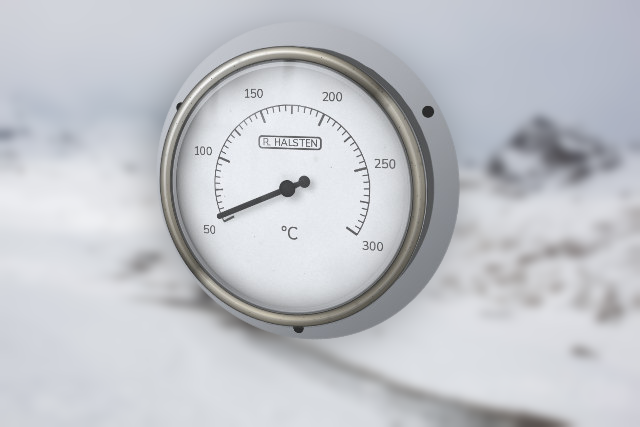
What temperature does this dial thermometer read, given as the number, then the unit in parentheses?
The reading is 55 (°C)
